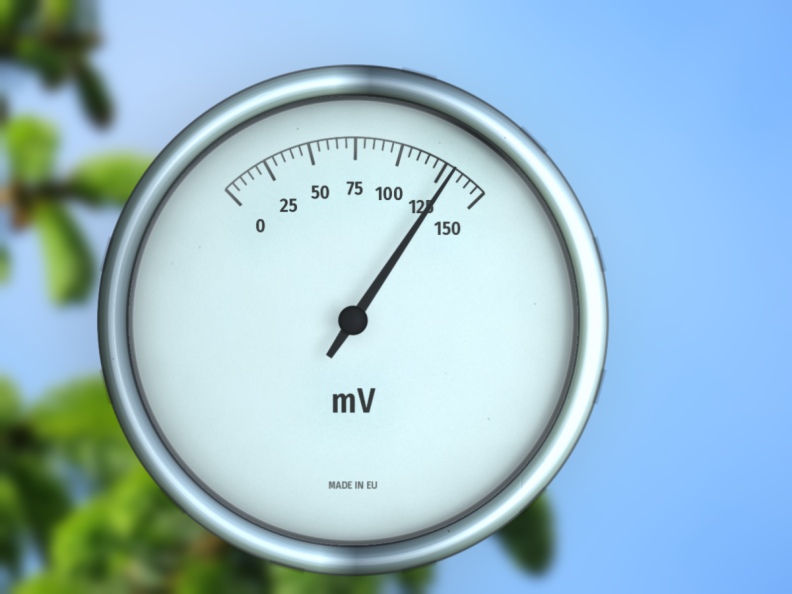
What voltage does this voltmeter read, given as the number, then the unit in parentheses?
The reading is 130 (mV)
